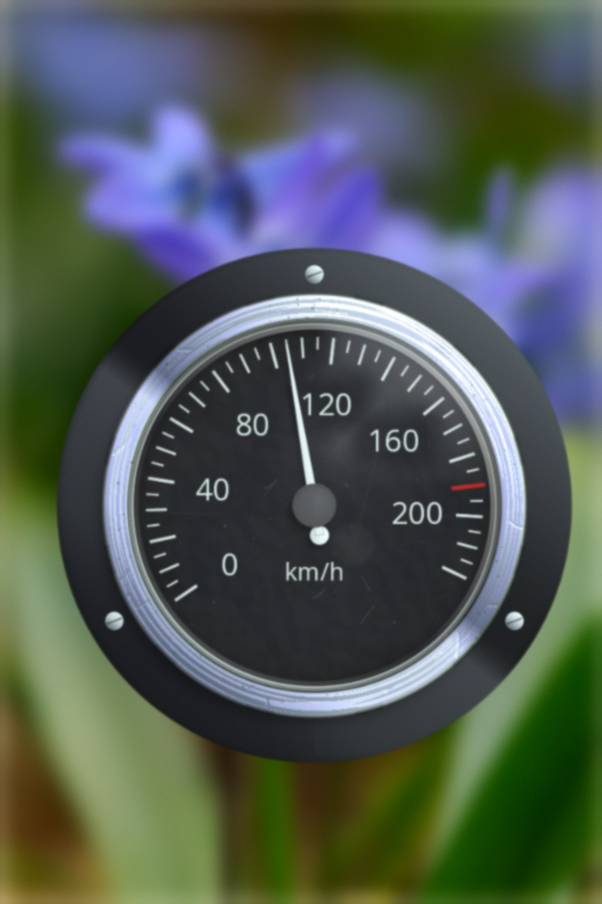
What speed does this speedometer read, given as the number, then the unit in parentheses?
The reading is 105 (km/h)
